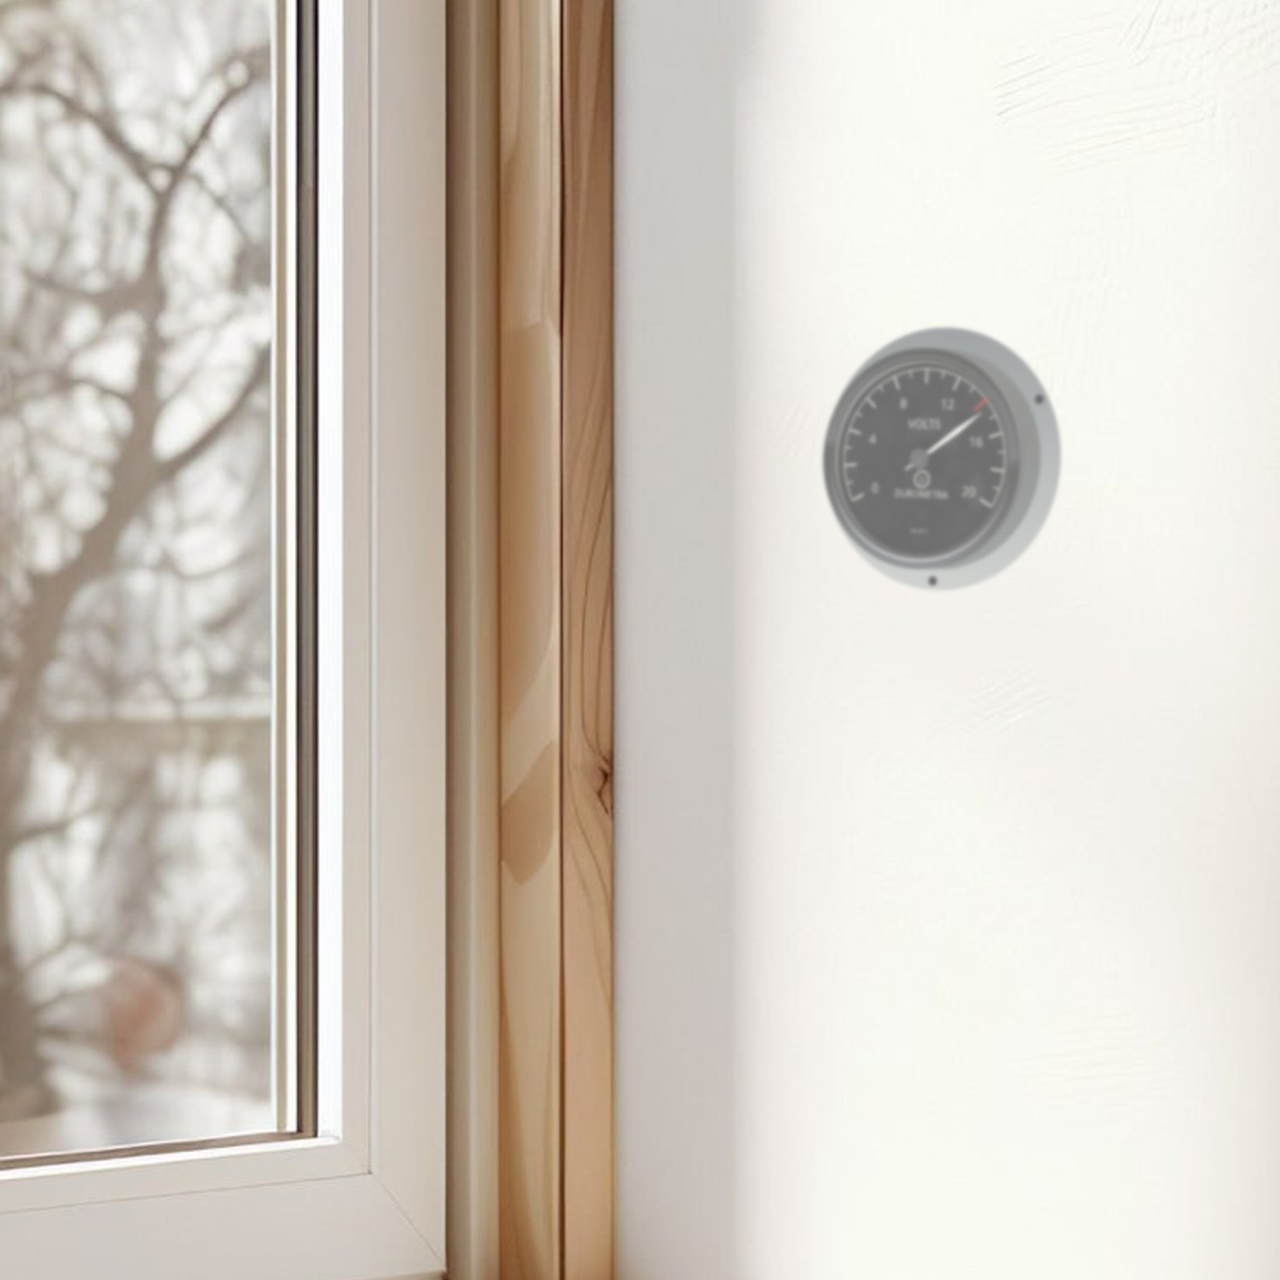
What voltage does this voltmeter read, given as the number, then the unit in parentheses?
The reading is 14.5 (V)
